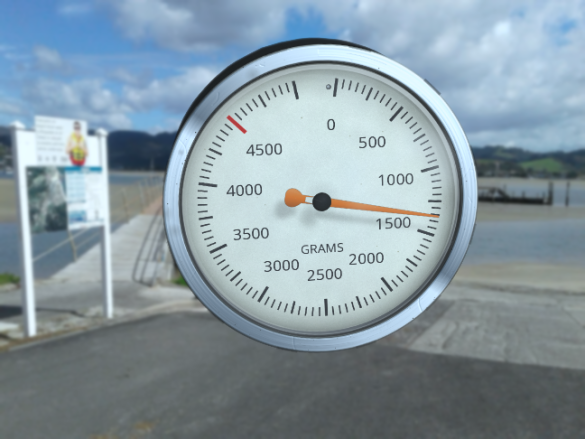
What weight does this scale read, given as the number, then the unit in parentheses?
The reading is 1350 (g)
